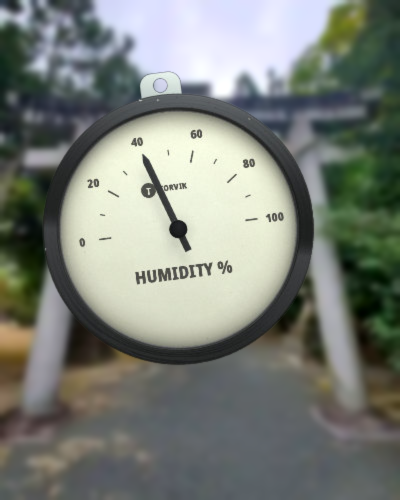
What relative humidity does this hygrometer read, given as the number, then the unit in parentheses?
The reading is 40 (%)
